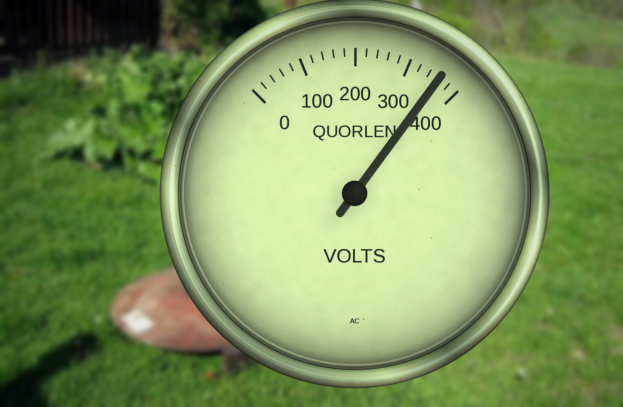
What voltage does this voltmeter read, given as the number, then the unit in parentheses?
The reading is 360 (V)
